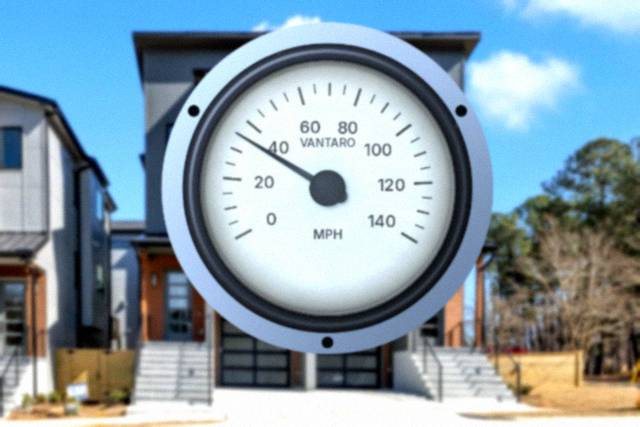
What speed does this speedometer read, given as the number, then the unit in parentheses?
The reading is 35 (mph)
